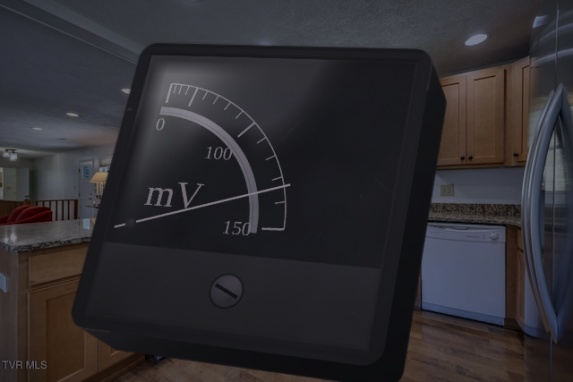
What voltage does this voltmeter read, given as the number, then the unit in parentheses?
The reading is 135 (mV)
